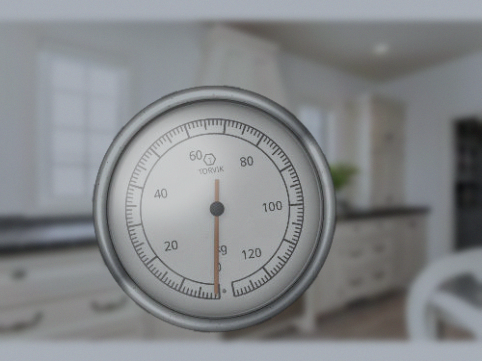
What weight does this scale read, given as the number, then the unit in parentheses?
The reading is 1 (kg)
